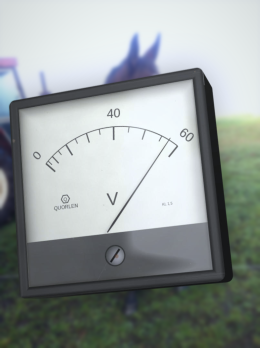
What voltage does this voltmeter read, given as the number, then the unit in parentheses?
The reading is 57.5 (V)
